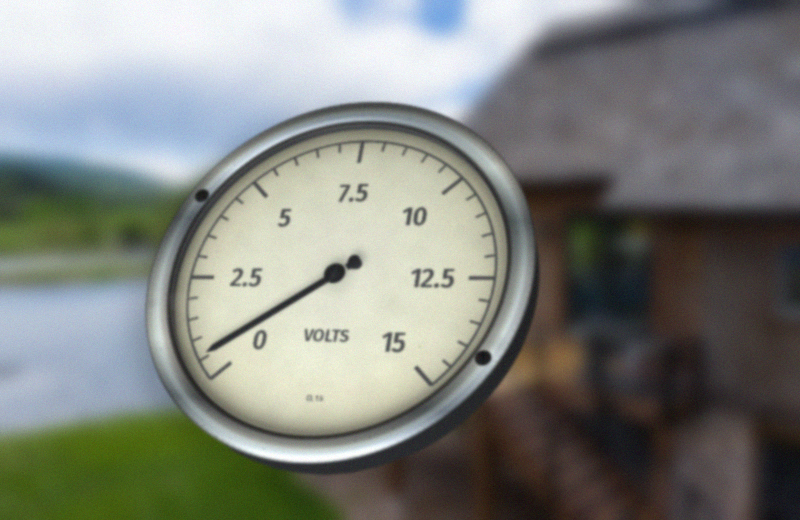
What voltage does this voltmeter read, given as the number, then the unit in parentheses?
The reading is 0.5 (V)
